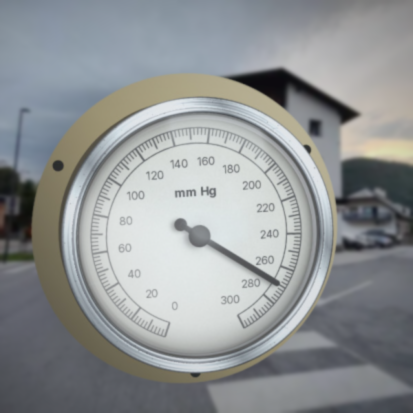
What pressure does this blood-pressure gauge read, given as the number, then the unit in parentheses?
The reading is 270 (mmHg)
